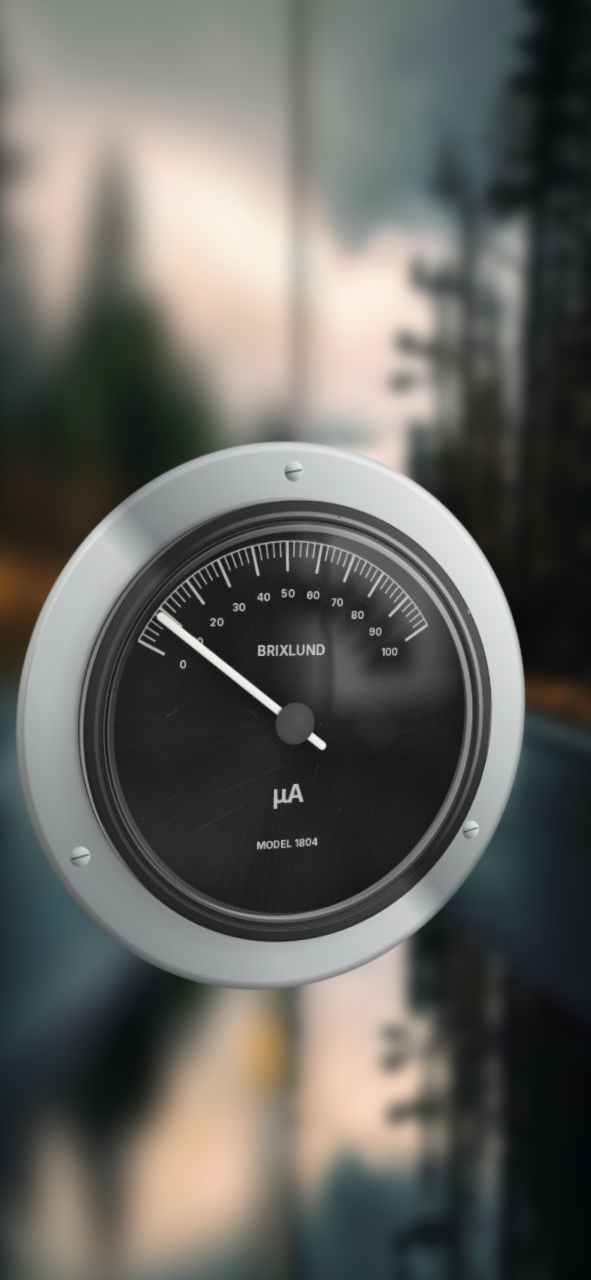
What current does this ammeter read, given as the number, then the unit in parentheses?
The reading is 8 (µA)
